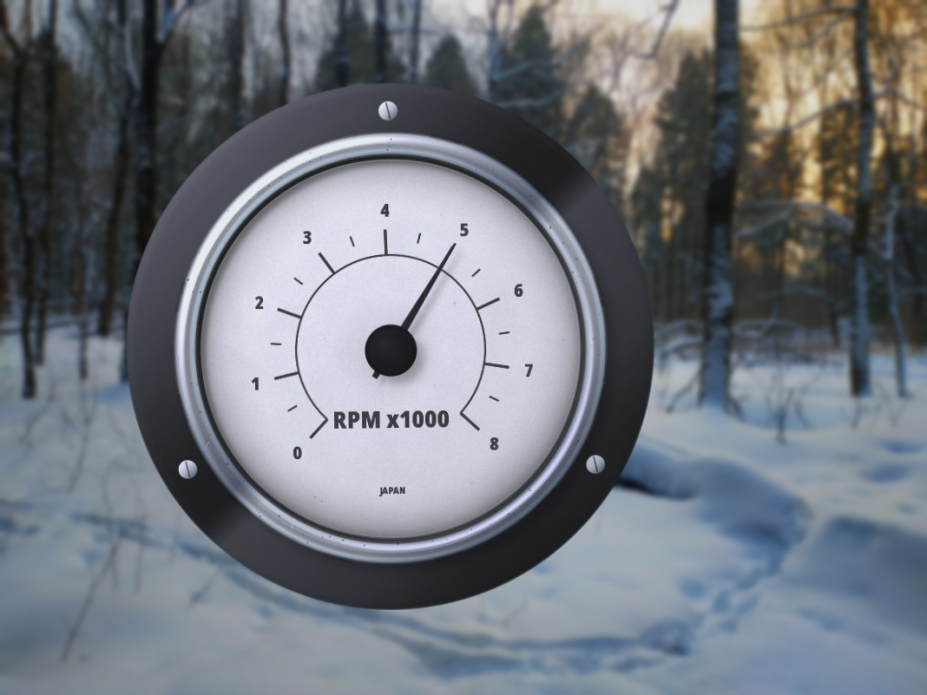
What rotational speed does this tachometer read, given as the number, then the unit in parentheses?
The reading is 5000 (rpm)
